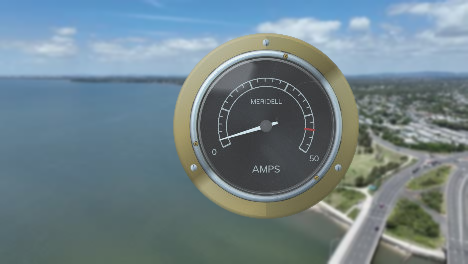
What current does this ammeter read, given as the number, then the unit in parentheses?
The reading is 2 (A)
